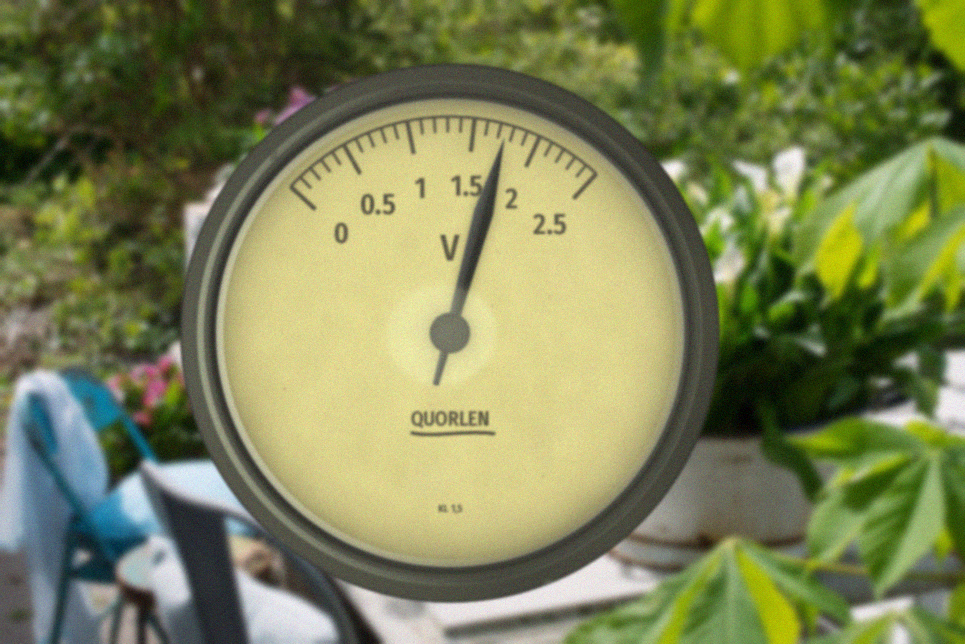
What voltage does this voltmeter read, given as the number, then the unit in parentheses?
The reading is 1.75 (V)
